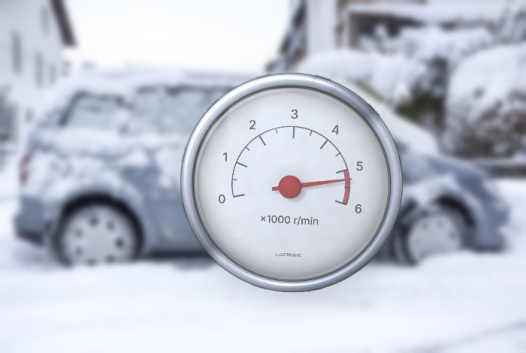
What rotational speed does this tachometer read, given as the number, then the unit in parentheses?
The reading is 5250 (rpm)
